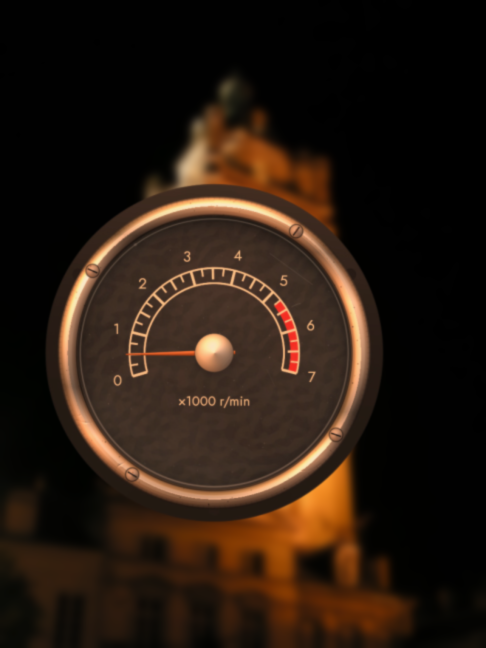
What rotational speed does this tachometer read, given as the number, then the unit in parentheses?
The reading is 500 (rpm)
